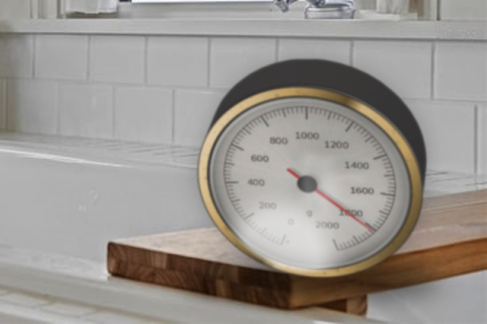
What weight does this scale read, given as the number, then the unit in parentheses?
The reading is 1800 (g)
